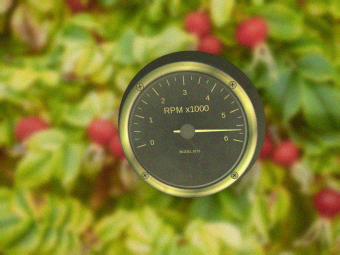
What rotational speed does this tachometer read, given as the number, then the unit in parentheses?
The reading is 5625 (rpm)
